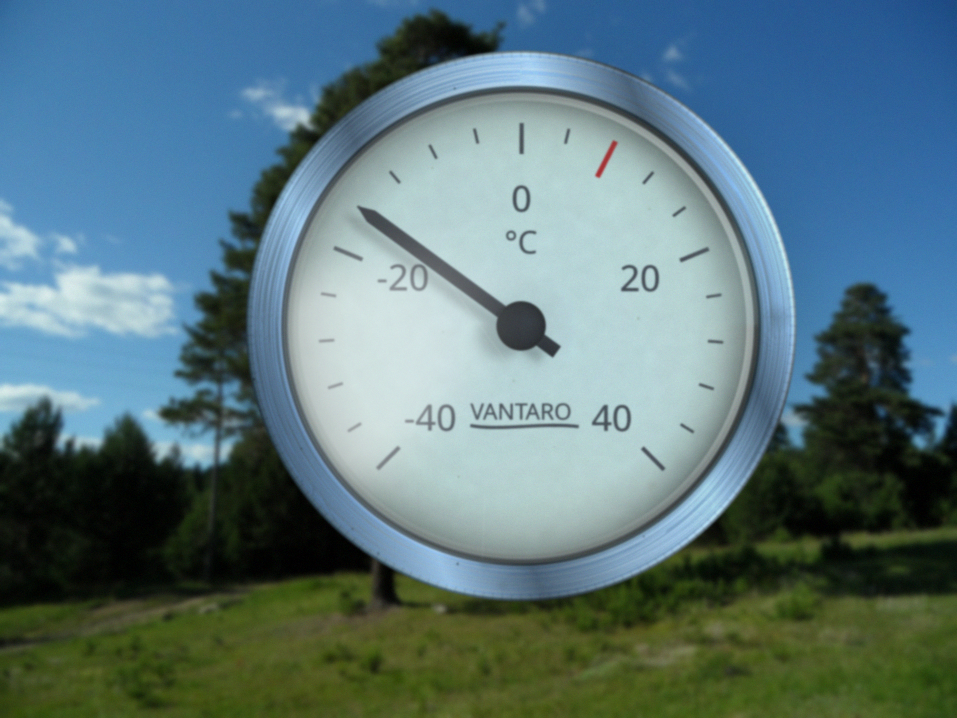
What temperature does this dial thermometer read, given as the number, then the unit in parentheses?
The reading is -16 (°C)
